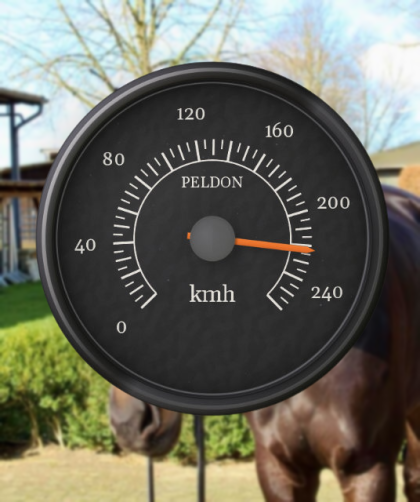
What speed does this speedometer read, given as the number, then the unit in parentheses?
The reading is 222.5 (km/h)
